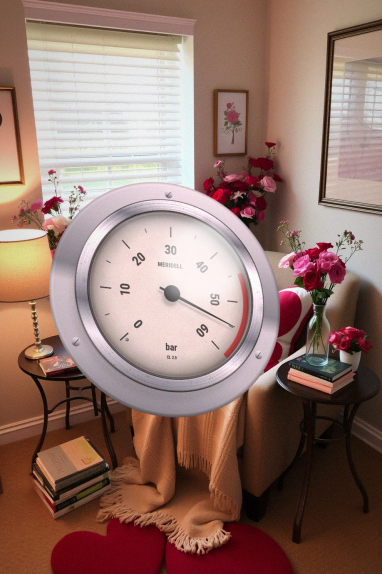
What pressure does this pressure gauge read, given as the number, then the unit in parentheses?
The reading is 55 (bar)
